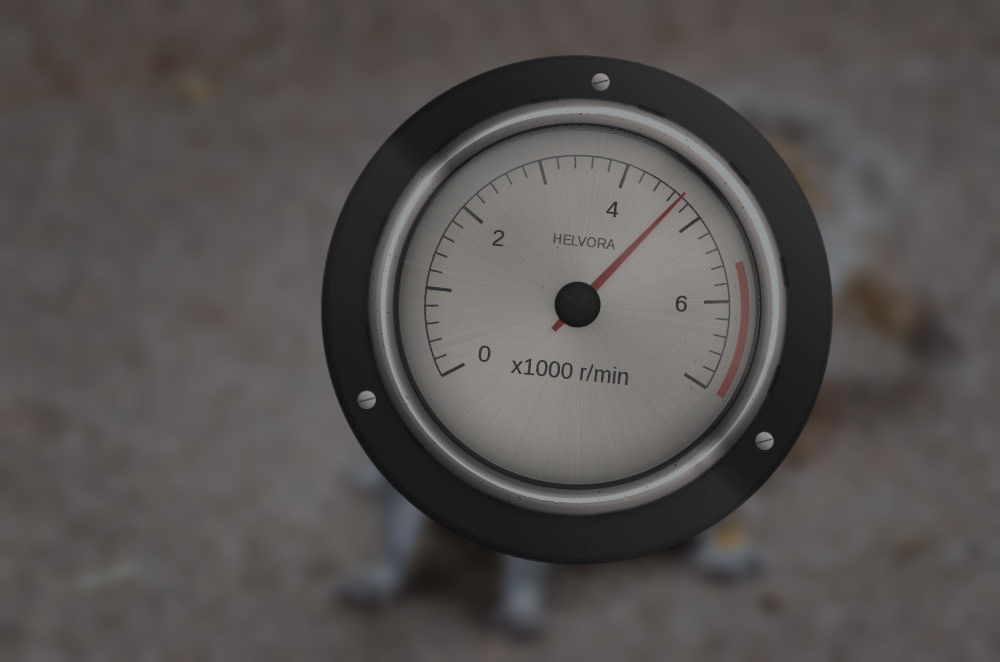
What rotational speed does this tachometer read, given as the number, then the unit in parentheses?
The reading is 4700 (rpm)
